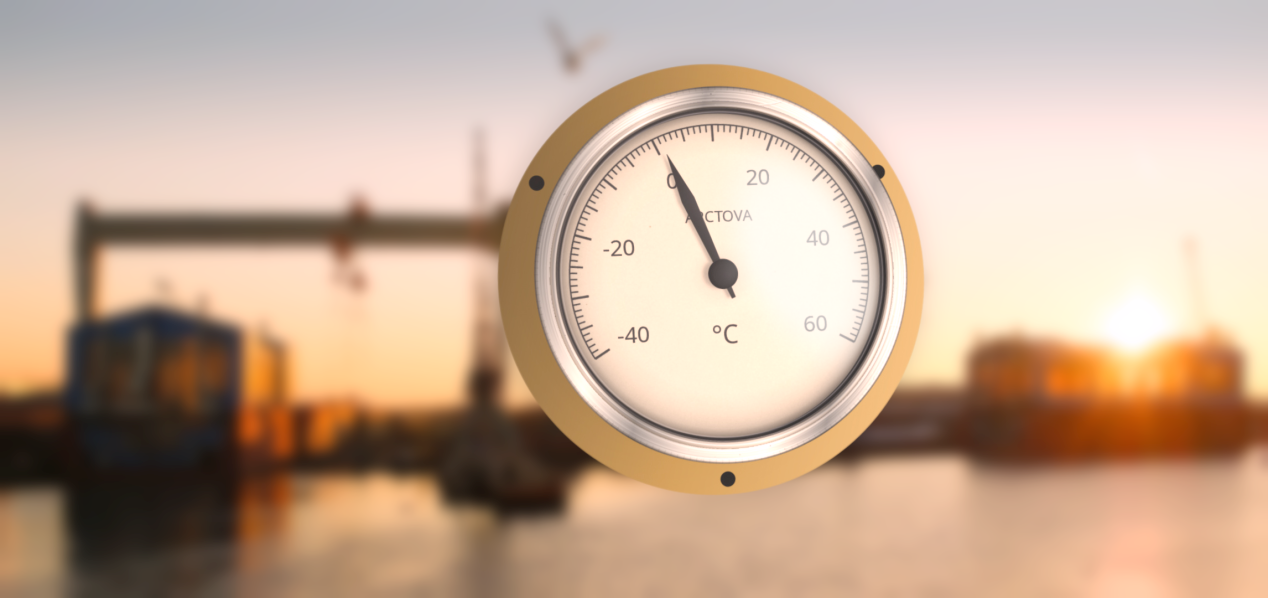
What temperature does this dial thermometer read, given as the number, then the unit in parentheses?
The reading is 1 (°C)
